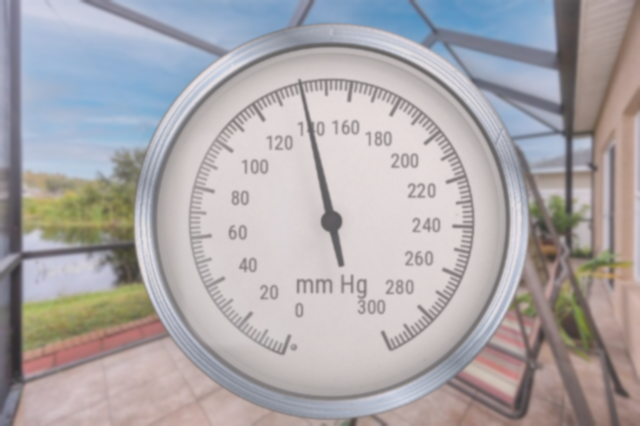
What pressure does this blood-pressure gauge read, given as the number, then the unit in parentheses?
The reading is 140 (mmHg)
